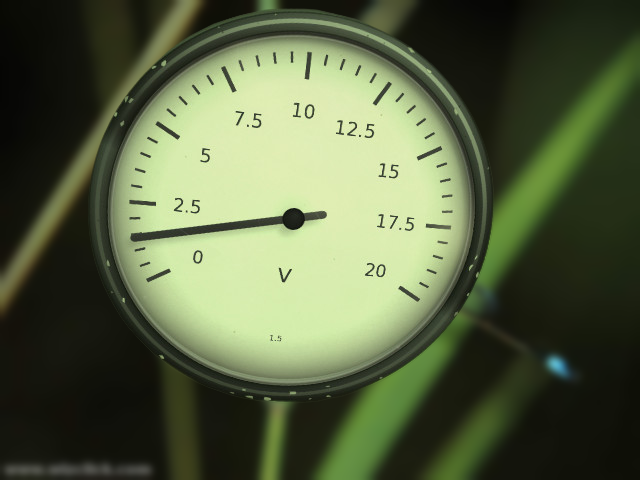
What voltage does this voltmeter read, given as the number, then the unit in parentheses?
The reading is 1.5 (V)
